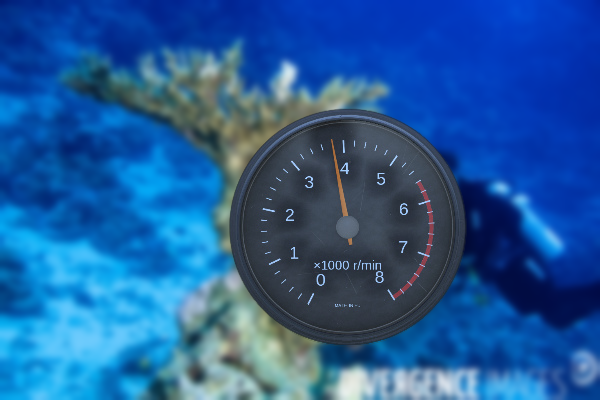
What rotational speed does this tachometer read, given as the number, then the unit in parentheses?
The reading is 3800 (rpm)
